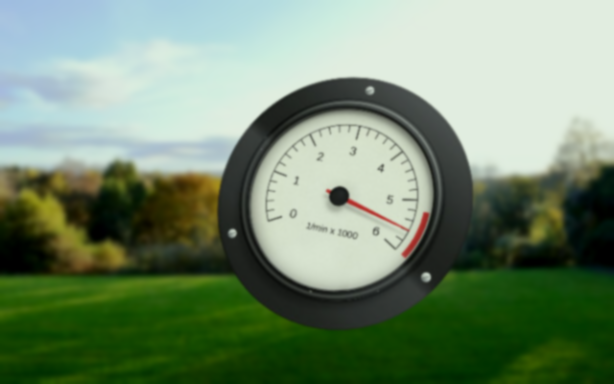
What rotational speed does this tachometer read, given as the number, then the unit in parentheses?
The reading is 5600 (rpm)
